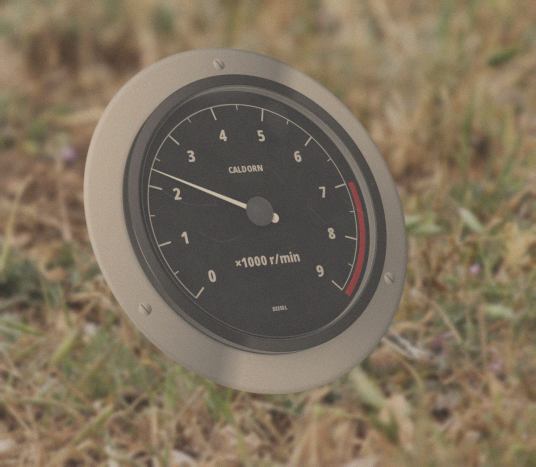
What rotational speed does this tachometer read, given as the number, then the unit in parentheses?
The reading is 2250 (rpm)
